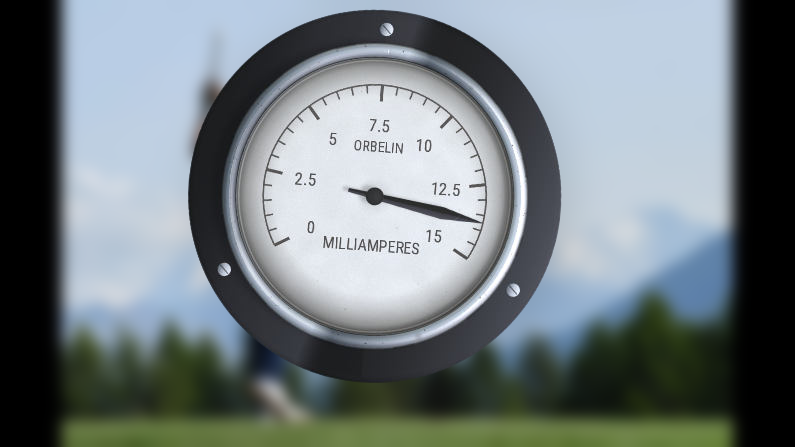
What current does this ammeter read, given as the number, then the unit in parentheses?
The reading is 13.75 (mA)
